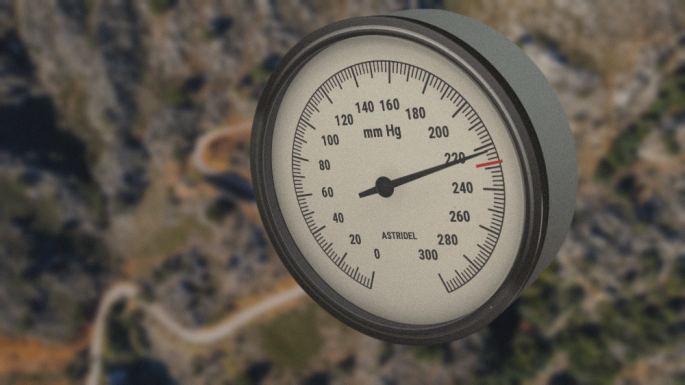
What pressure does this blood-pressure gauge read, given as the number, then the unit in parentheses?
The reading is 222 (mmHg)
